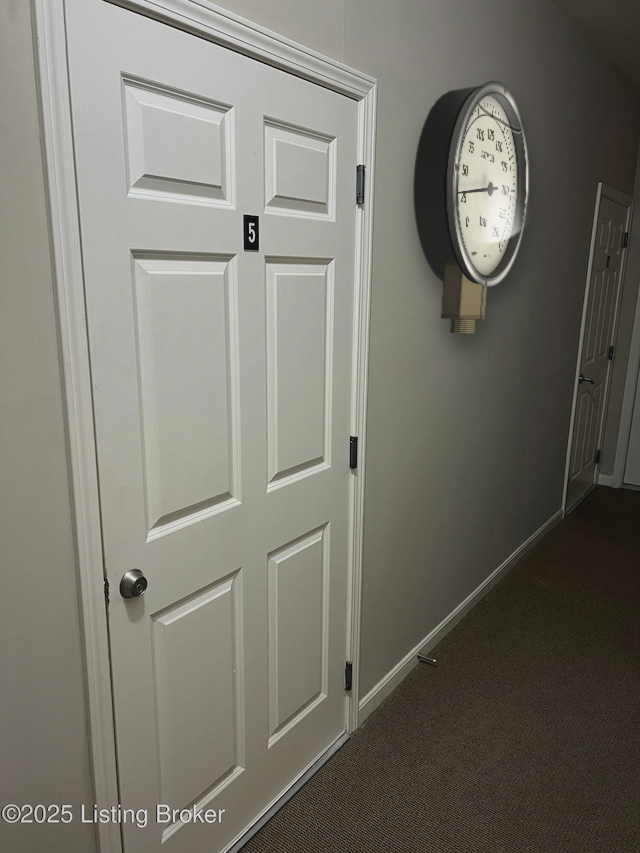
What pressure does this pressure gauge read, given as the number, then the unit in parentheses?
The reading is 30 (bar)
